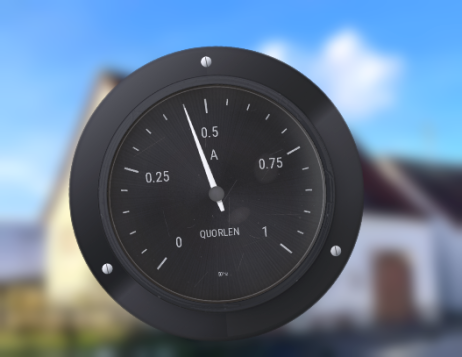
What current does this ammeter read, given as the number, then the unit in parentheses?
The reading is 0.45 (A)
